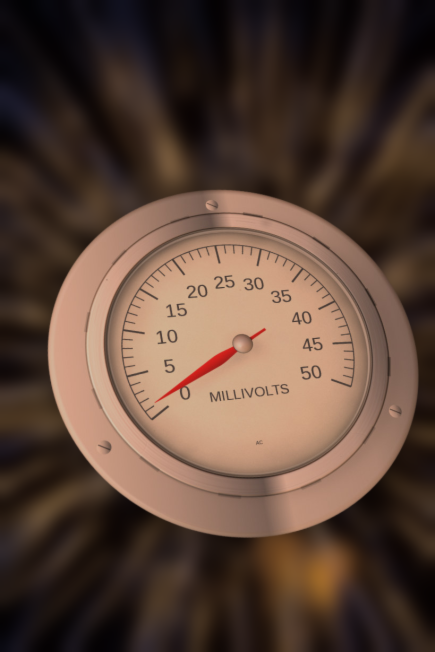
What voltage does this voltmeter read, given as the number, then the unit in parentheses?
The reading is 1 (mV)
